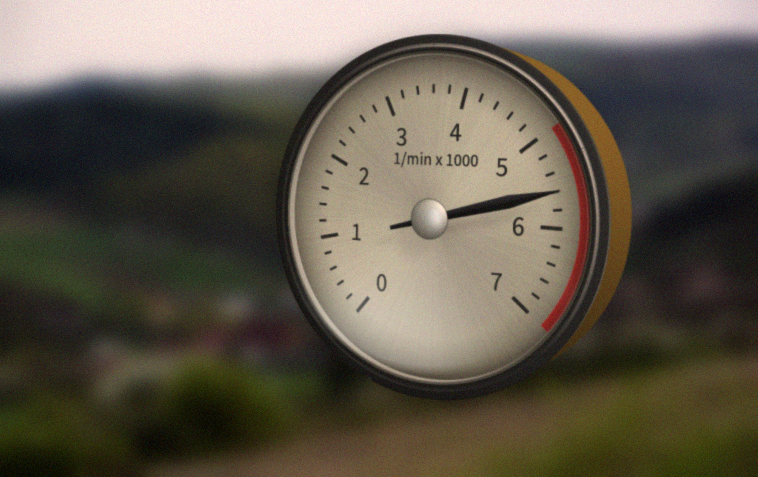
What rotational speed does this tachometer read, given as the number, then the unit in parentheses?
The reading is 5600 (rpm)
